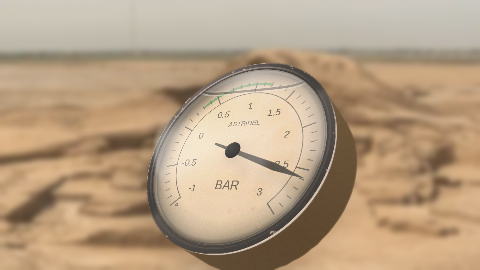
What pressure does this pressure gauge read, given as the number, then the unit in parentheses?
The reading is 2.6 (bar)
